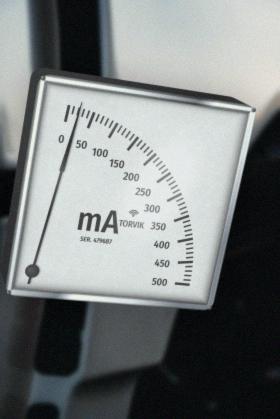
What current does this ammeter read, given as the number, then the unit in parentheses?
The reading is 20 (mA)
